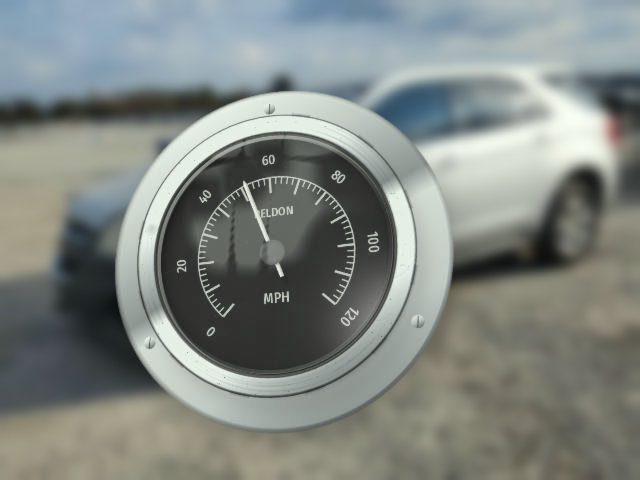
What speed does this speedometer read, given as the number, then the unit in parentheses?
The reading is 52 (mph)
